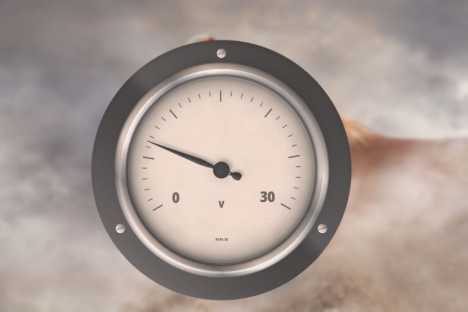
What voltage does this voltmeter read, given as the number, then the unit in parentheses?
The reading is 6.5 (V)
